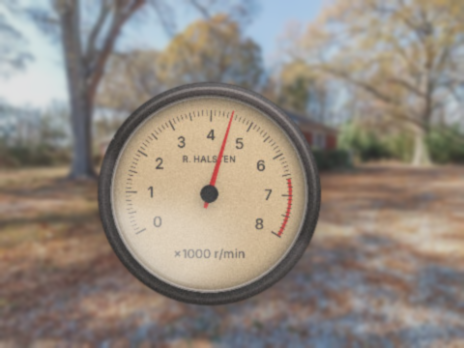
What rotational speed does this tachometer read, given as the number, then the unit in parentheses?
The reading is 4500 (rpm)
